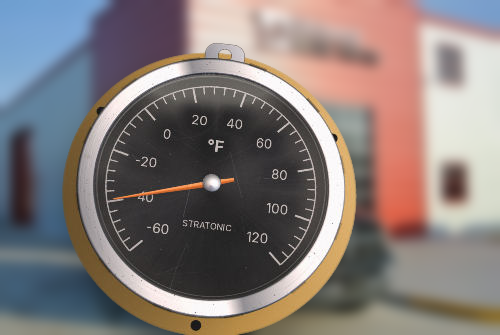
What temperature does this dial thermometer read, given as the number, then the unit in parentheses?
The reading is -40 (°F)
